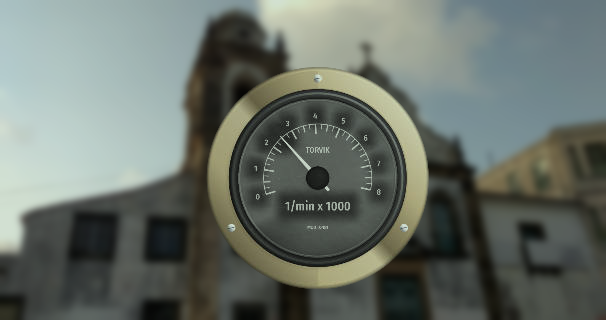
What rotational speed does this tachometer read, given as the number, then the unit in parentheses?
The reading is 2500 (rpm)
